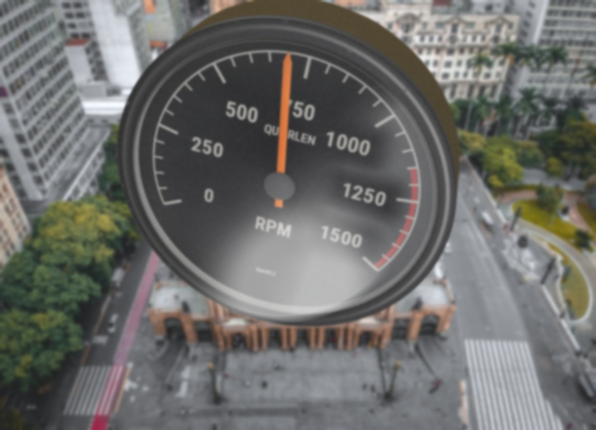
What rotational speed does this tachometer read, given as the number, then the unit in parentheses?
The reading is 700 (rpm)
